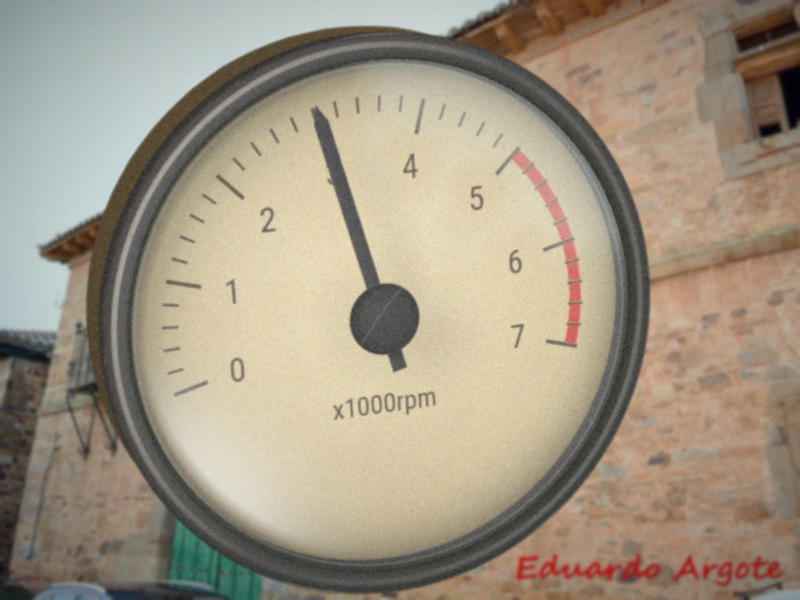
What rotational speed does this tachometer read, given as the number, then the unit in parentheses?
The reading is 3000 (rpm)
